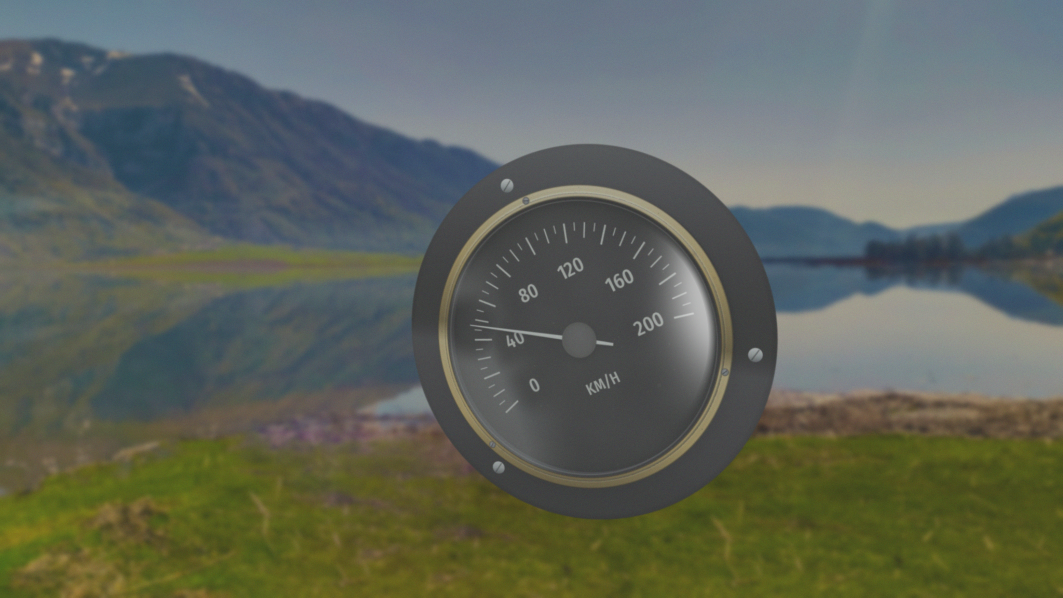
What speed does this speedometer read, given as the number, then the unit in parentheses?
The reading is 47.5 (km/h)
